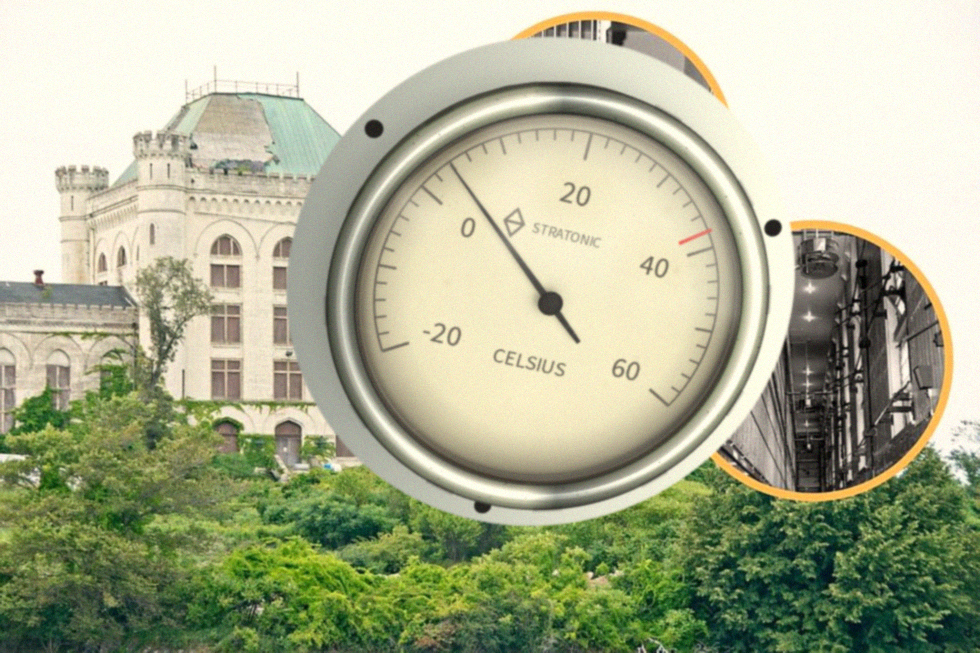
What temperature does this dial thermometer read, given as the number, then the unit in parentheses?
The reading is 4 (°C)
